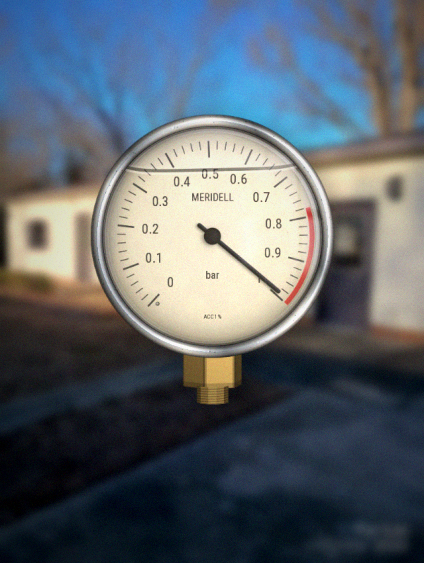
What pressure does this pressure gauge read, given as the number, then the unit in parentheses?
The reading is 0.99 (bar)
